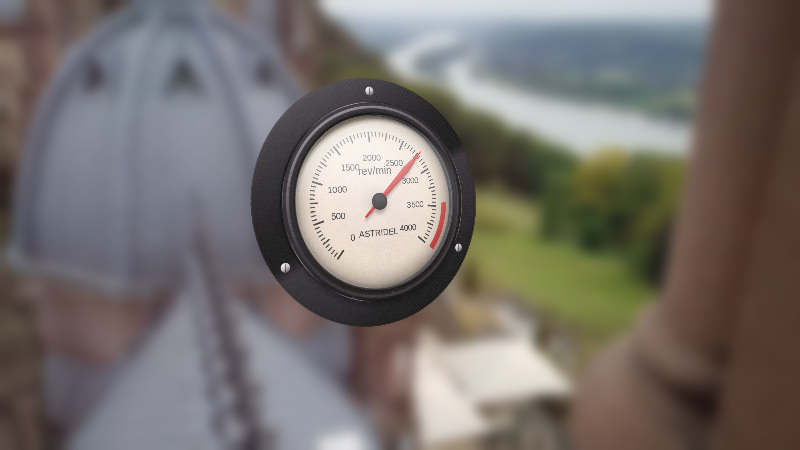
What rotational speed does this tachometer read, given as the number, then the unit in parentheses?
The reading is 2750 (rpm)
